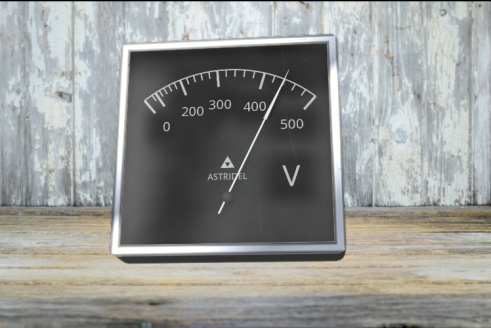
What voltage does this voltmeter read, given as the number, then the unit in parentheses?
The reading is 440 (V)
